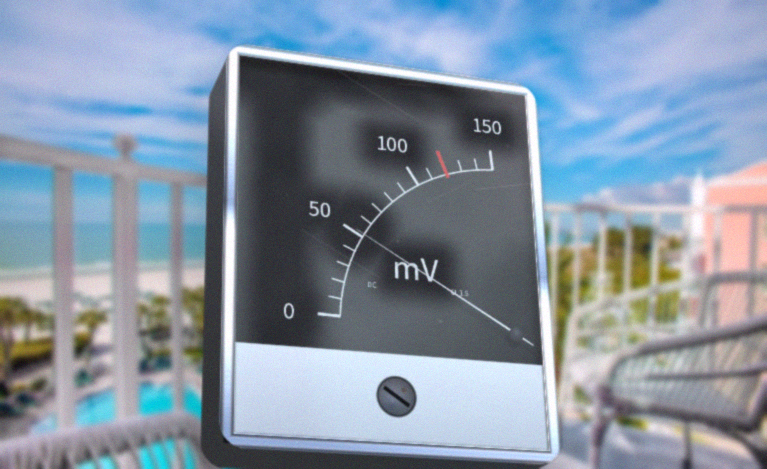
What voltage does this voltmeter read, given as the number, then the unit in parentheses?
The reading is 50 (mV)
